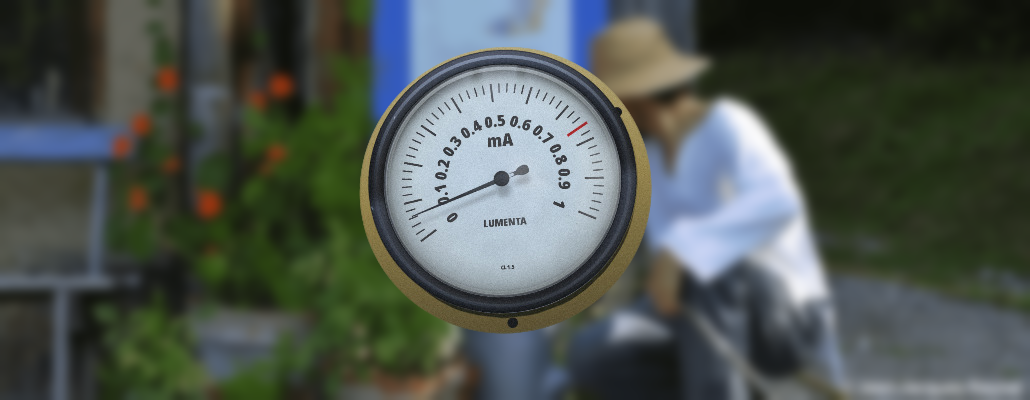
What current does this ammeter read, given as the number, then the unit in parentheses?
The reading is 0.06 (mA)
